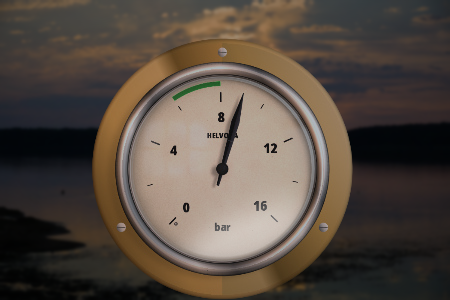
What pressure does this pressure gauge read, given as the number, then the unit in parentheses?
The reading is 9 (bar)
